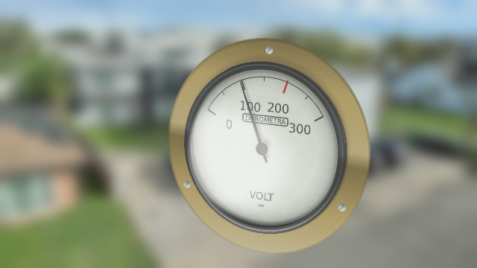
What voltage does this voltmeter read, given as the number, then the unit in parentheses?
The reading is 100 (V)
